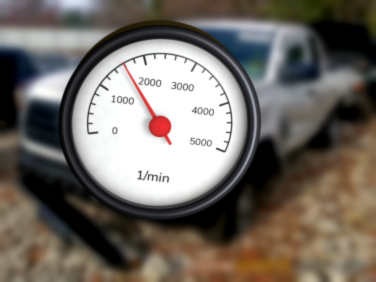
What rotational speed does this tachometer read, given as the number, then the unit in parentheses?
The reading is 1600 (rpm)
